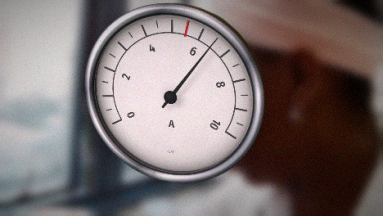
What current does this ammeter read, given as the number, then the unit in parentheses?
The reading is 6.5 (A)
